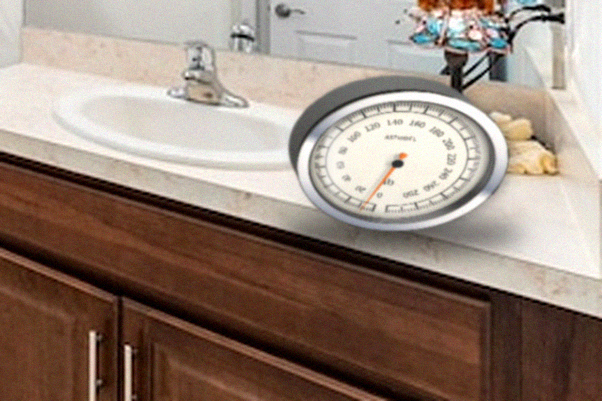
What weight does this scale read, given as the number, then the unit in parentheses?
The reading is 10 (lb)
